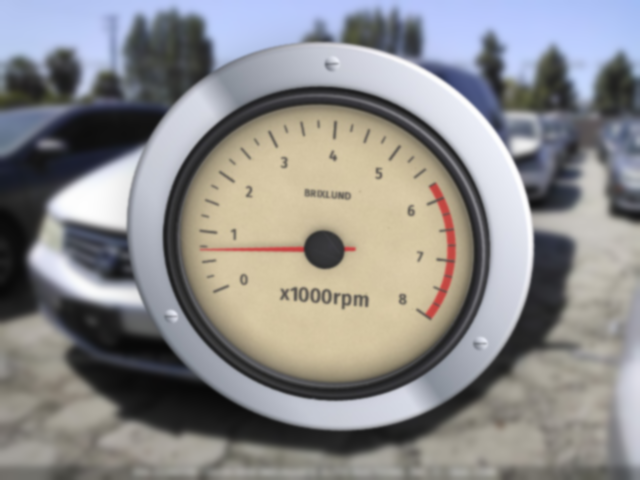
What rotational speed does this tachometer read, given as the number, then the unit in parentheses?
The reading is 750 (rpm)
